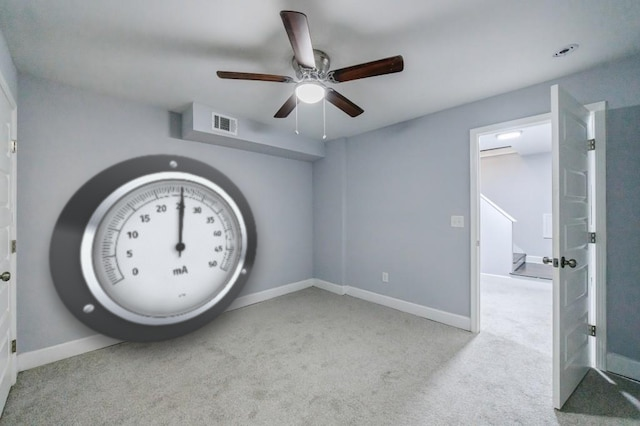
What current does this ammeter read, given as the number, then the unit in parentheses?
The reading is 25 (mA)
